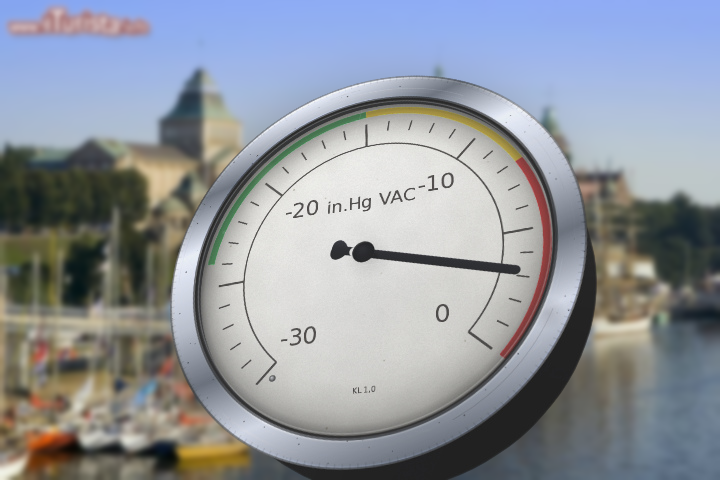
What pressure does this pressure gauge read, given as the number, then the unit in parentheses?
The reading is -3 (inHg)
